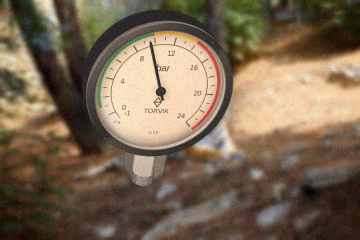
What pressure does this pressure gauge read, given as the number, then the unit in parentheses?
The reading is 9.5 (bar)
